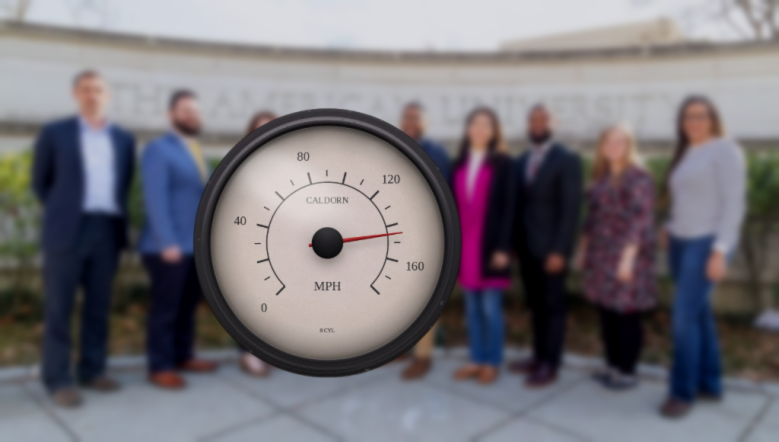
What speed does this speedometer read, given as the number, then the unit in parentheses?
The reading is 145 (mph)
